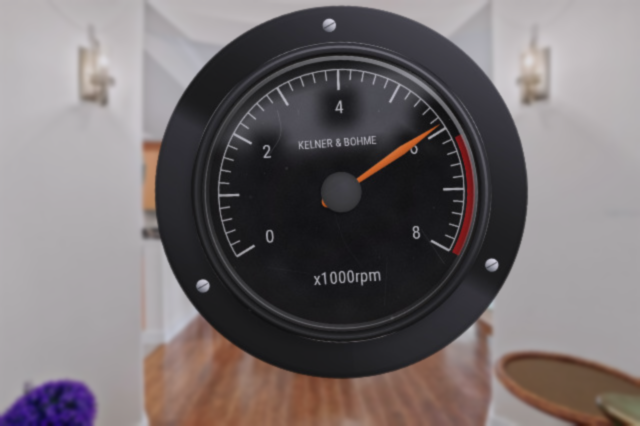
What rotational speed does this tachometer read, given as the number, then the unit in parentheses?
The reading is 5900 (rpm)
